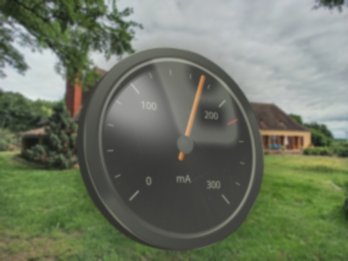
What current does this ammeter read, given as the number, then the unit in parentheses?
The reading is 170 (mA)
